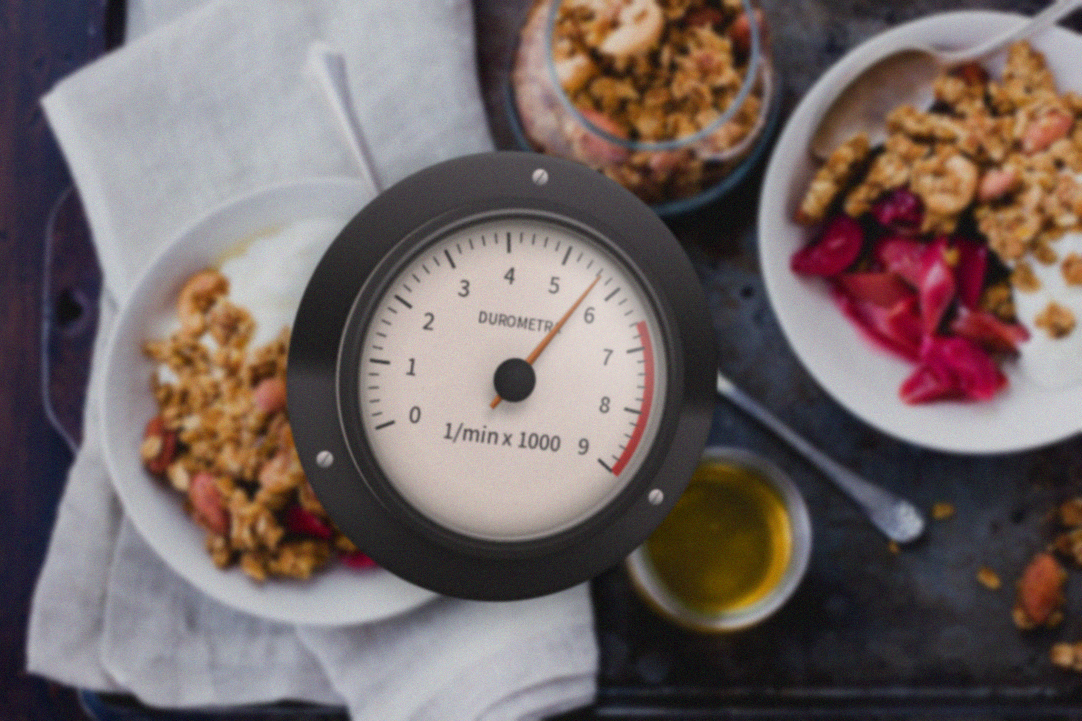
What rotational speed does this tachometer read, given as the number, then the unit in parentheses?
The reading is 5600 (rpm)
